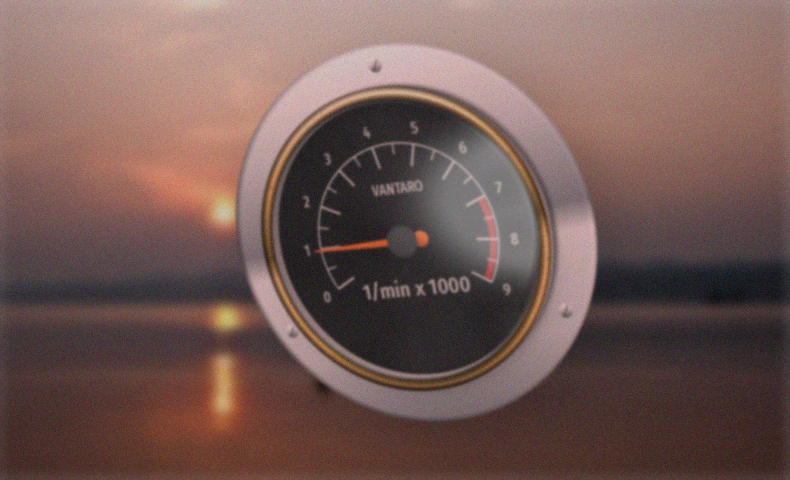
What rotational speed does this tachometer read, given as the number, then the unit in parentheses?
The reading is 1000 (rpm)
